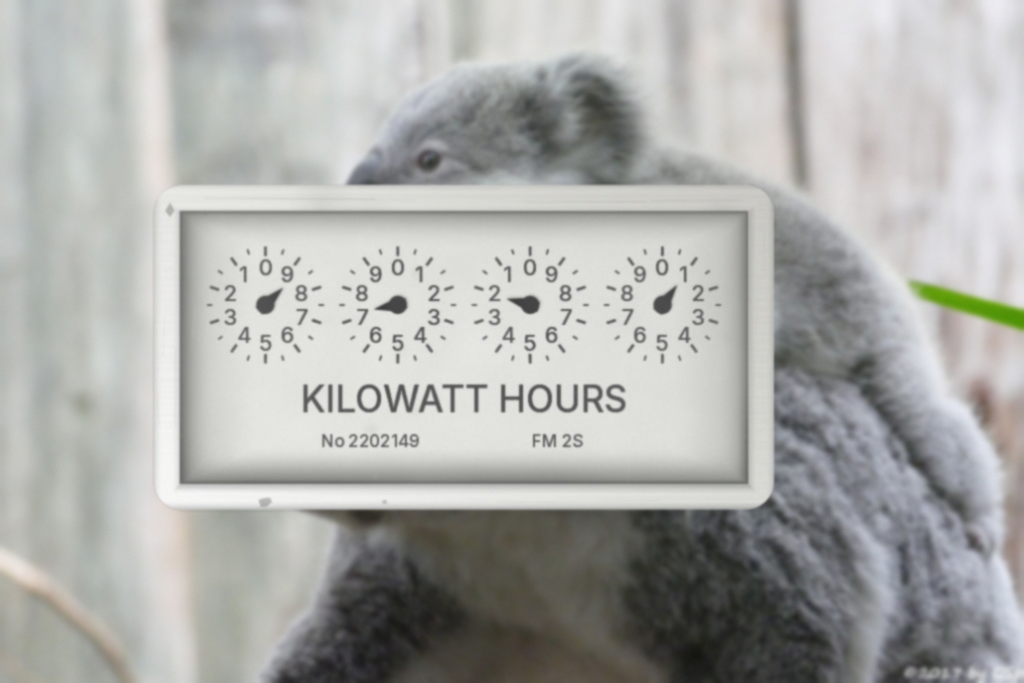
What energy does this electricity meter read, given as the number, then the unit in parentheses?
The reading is 8721 (kWh)
